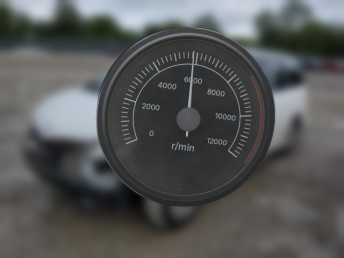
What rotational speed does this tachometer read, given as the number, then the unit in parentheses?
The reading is 5800 (rpm)
